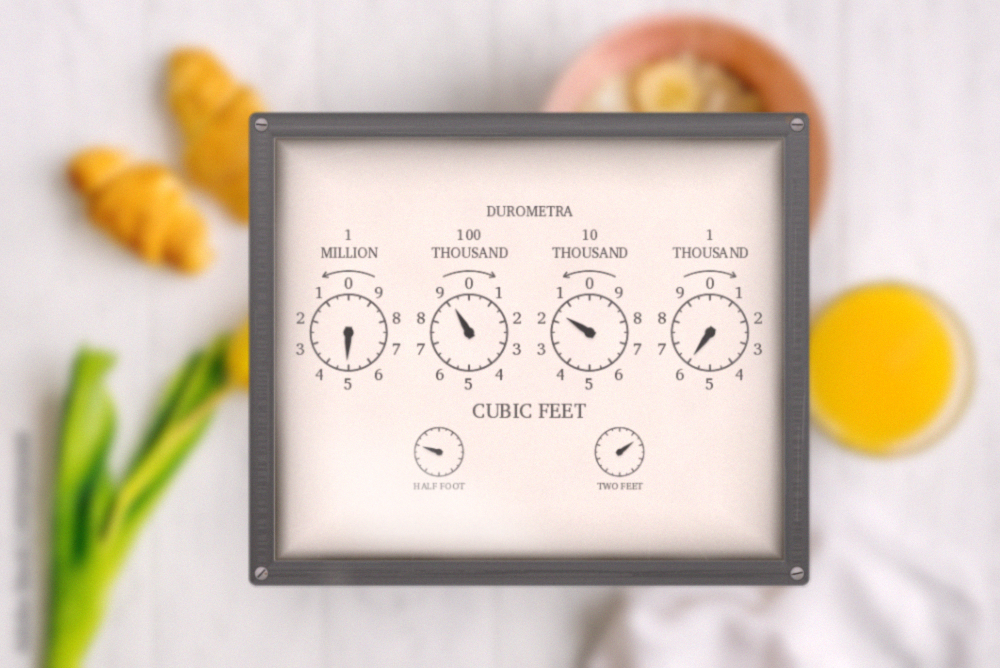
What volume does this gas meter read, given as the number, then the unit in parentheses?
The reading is 491600 (ft³)
